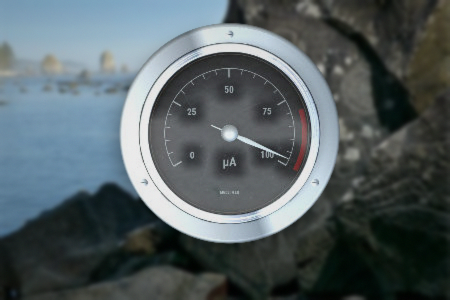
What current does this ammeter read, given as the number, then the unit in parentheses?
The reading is 97.5 (µA)
